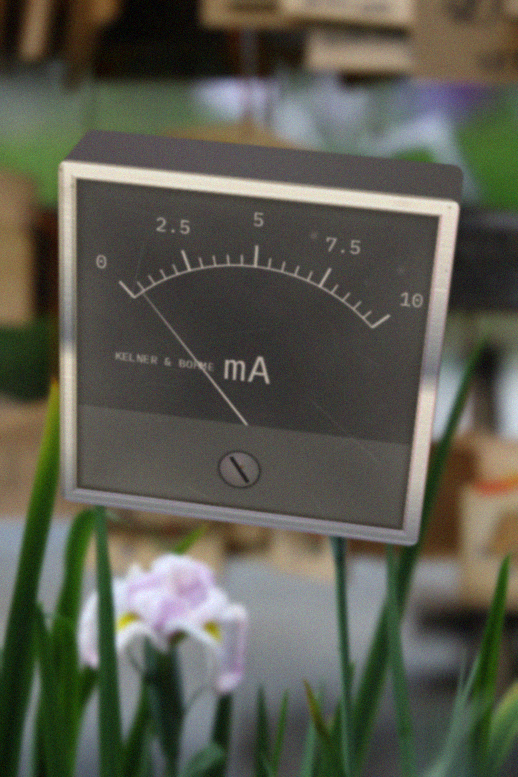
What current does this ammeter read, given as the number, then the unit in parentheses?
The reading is 0.5 (mA)
